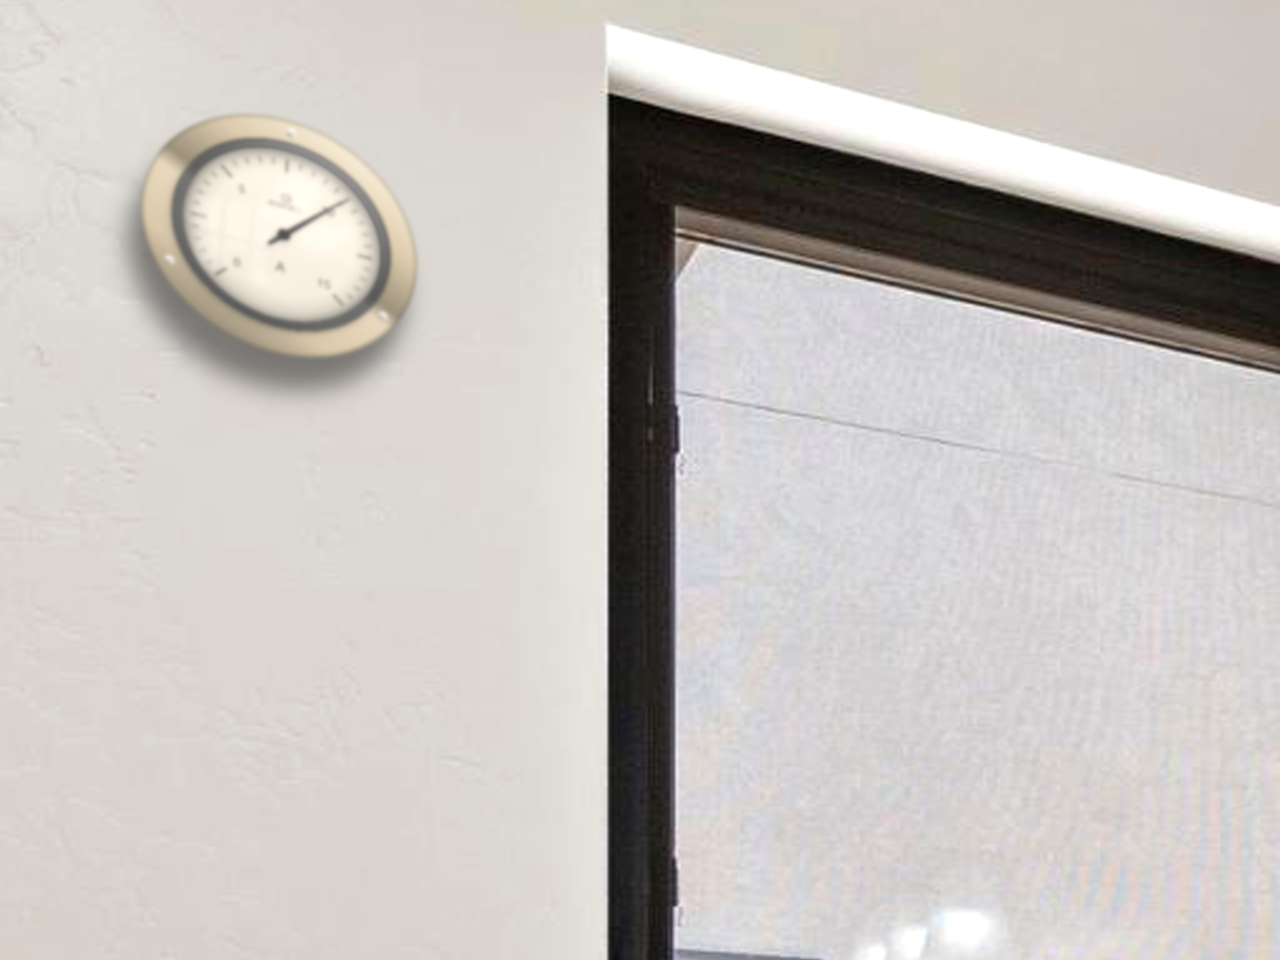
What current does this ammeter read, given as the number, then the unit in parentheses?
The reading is 10 (A)
